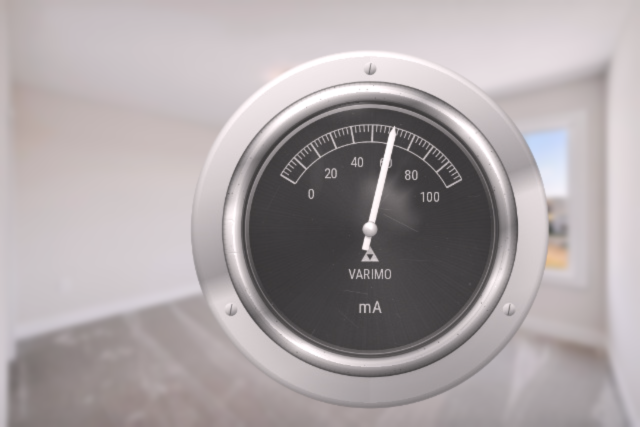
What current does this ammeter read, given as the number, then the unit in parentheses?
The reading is 60 (mA)
